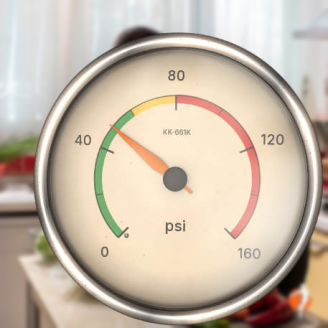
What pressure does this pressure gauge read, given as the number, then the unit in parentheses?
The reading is 50 (psi)
